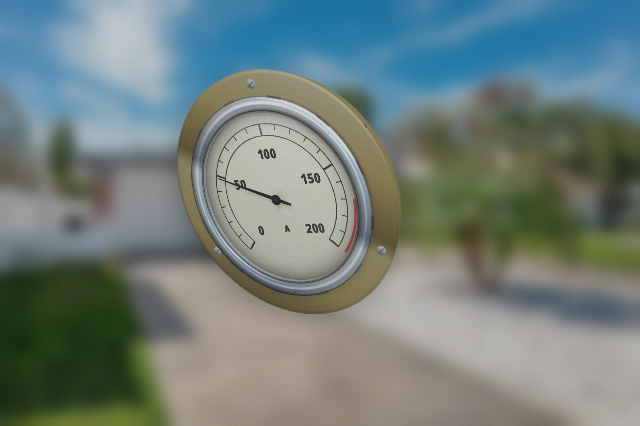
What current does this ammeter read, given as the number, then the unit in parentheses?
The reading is 50 (A)
